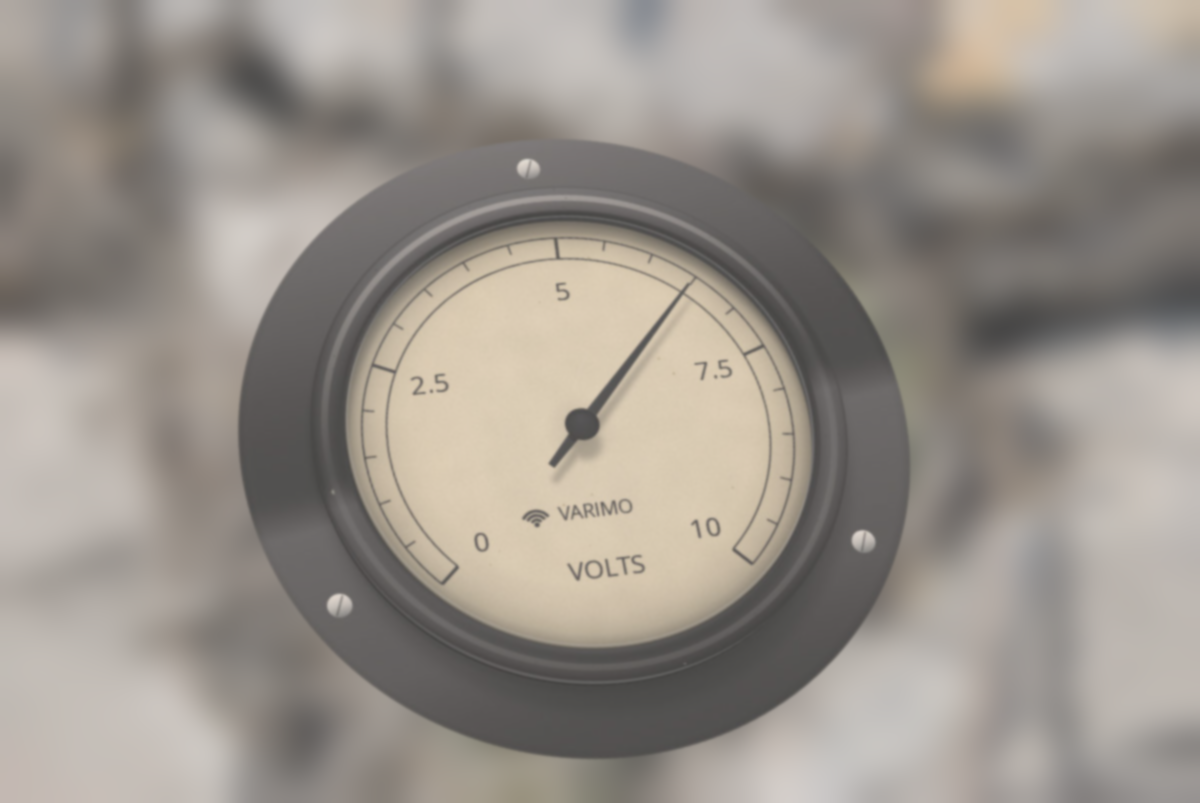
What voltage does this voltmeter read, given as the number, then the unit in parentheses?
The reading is 6.5 (V)
